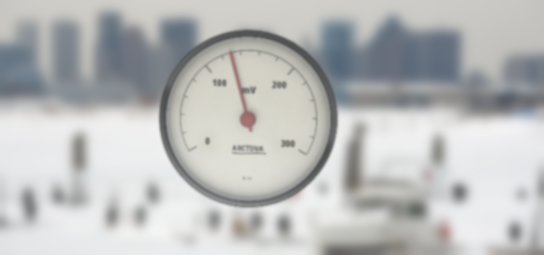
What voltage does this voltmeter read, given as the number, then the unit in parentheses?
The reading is 130 (mV)
